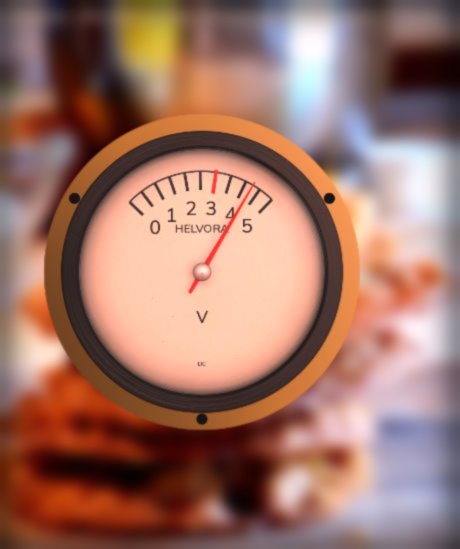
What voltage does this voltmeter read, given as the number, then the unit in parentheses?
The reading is 4.25 (V)
